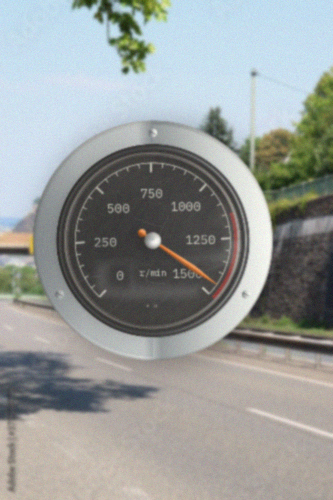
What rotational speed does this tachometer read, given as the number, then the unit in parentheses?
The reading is 1450 (rpm)
